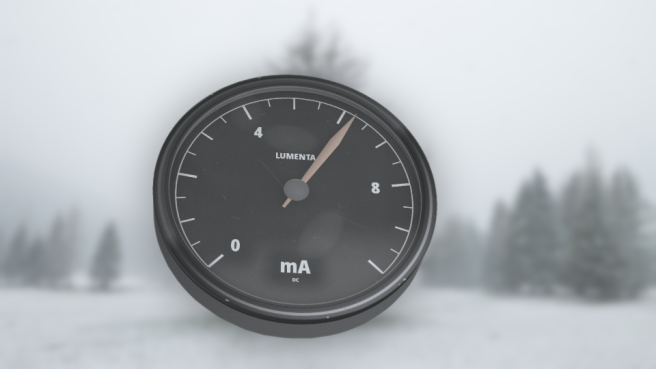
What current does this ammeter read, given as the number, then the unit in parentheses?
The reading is 6.25 (mA)
